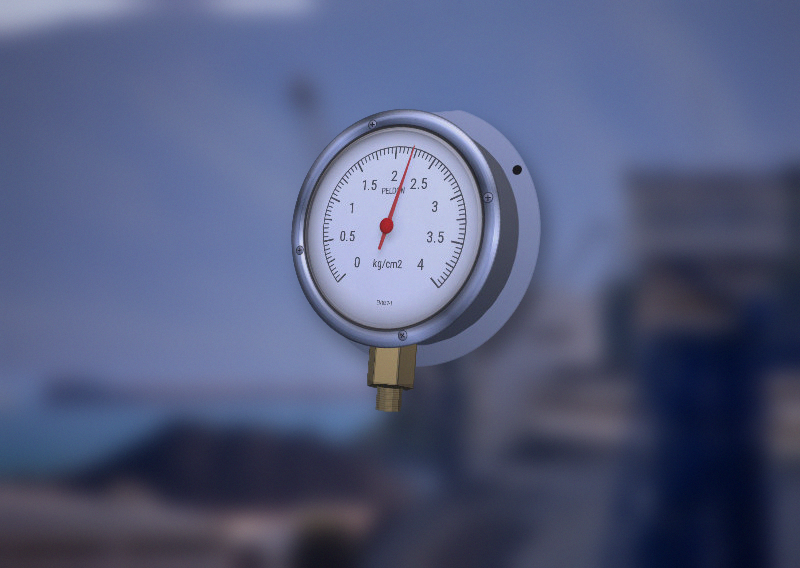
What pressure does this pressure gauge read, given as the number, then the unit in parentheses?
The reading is 2.25 (kg/cm²)
